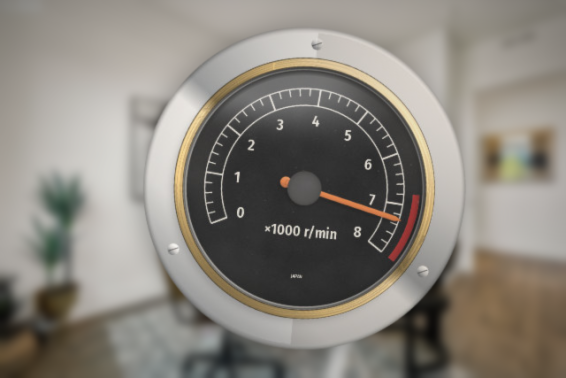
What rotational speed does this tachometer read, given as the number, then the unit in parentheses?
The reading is 7300 (rpm)
